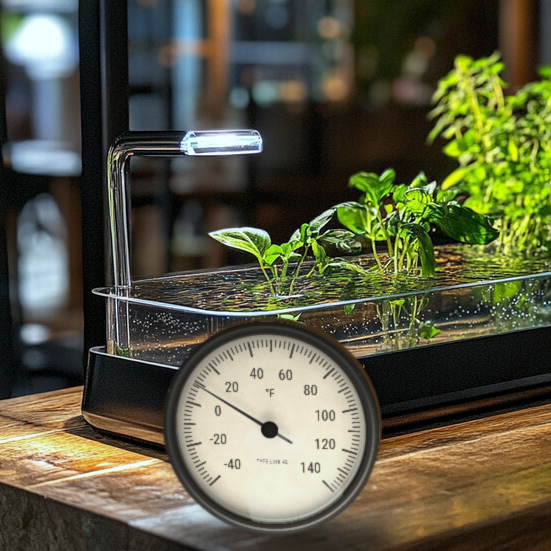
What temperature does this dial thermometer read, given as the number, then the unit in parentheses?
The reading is 10 (°F)
